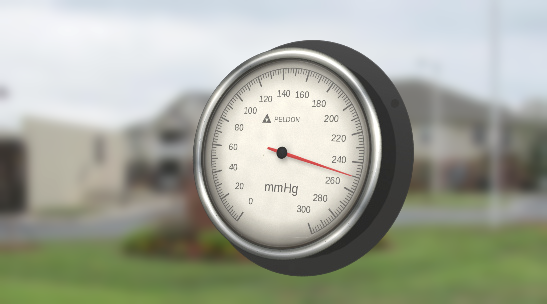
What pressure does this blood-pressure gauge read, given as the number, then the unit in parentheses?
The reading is 250 (mmHg)
